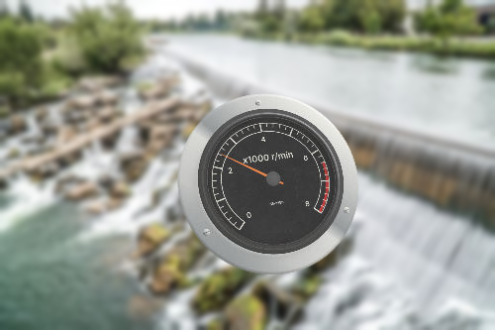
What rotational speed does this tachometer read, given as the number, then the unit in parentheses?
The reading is 2400 (rpm)
